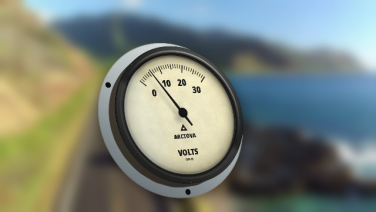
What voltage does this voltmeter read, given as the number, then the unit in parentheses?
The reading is 5 (V)
